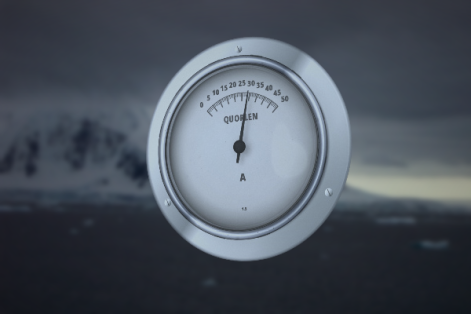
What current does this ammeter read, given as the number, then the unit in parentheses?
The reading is 30 (A)
